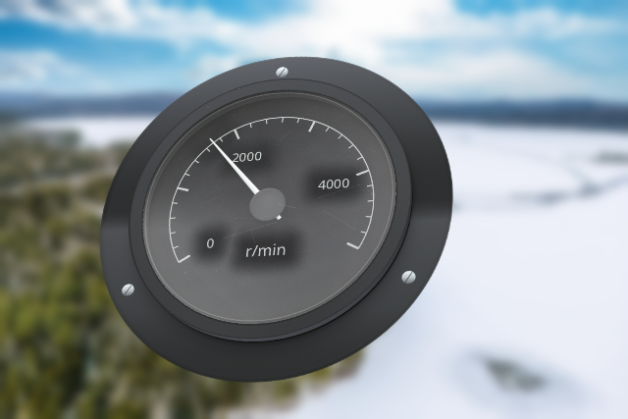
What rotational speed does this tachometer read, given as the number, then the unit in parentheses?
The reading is 1700 (rpm)
